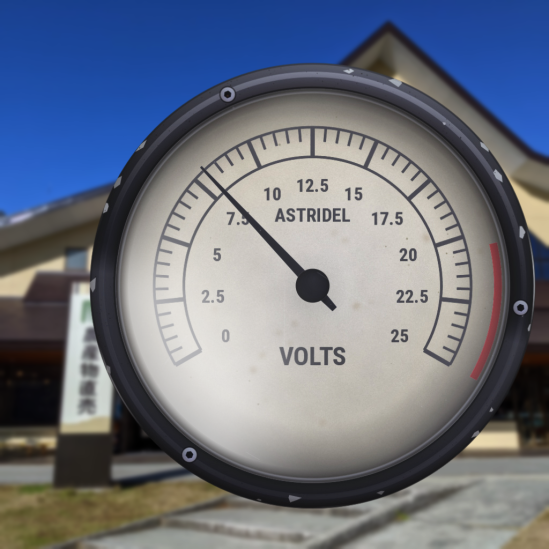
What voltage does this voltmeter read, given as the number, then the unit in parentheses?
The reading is 8 (V)
